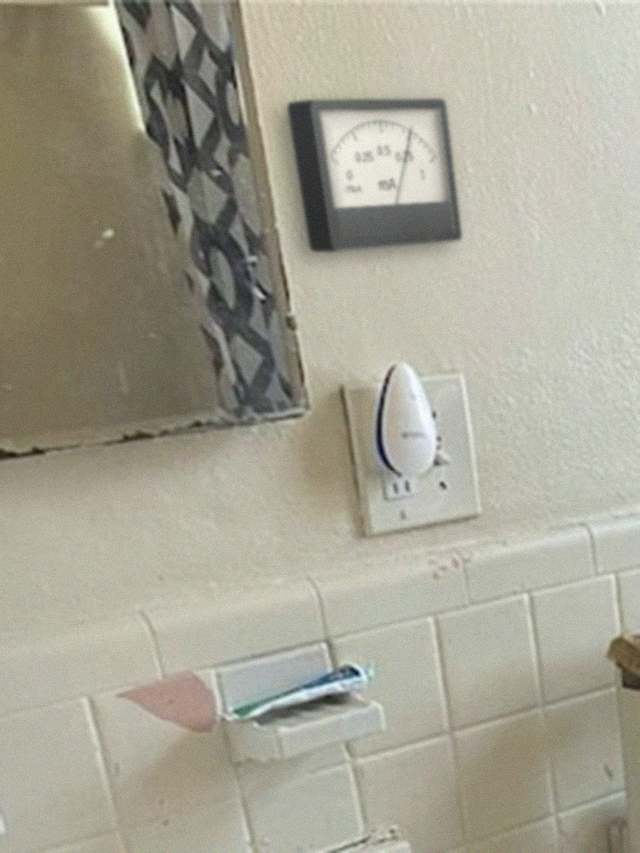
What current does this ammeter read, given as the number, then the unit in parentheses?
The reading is 0.75 (mA)
